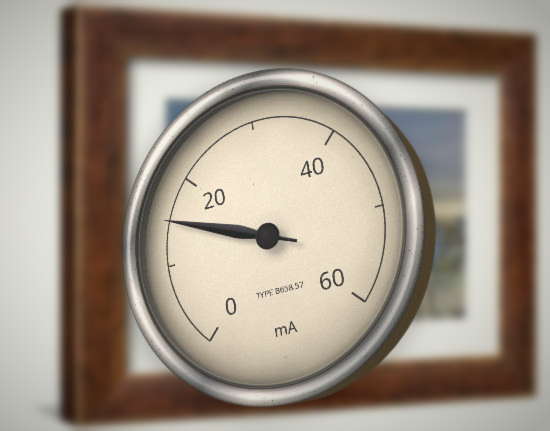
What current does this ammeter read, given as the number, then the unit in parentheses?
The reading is 15 (mA)
